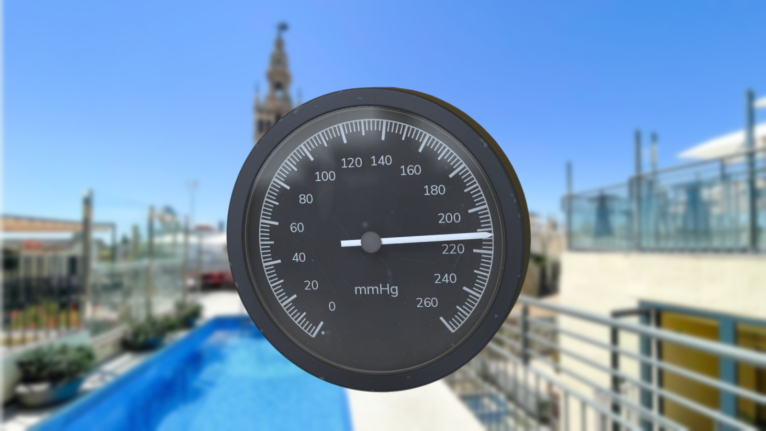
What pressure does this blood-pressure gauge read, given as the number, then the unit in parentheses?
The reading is 212 (mmHg)
